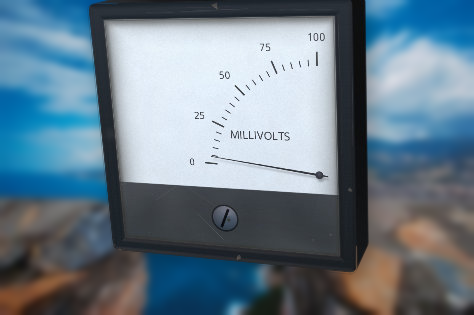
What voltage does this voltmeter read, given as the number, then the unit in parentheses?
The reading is 5 (mV)
